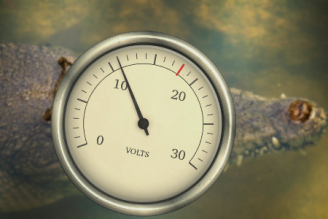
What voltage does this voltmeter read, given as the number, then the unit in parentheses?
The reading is 11 (V)
